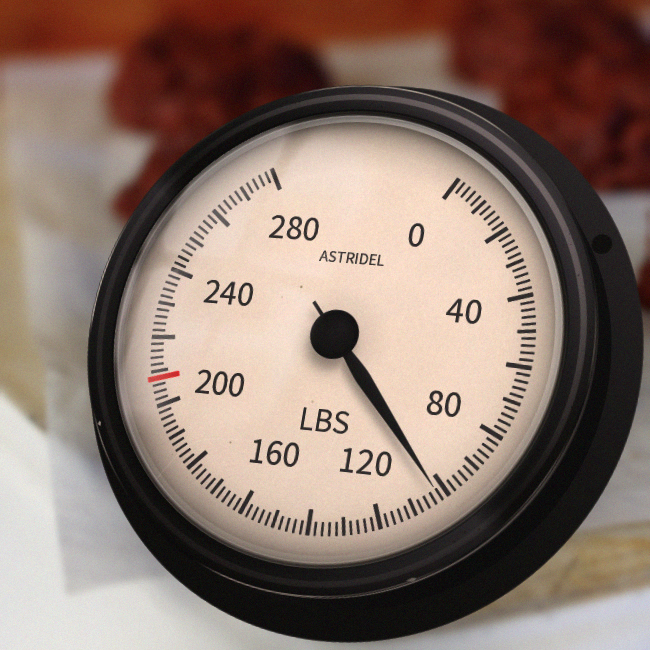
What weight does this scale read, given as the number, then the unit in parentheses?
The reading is 102 (lb)
